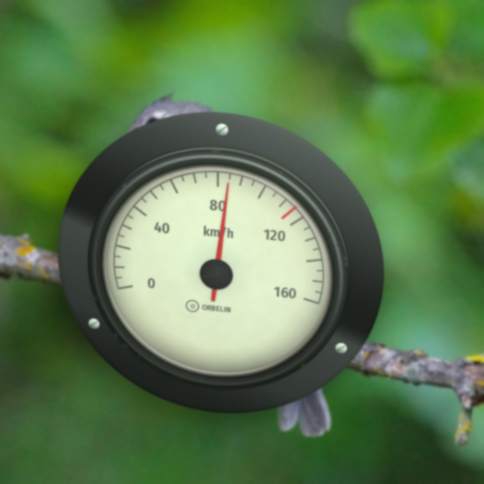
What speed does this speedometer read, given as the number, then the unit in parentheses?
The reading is 85 (km/h)
